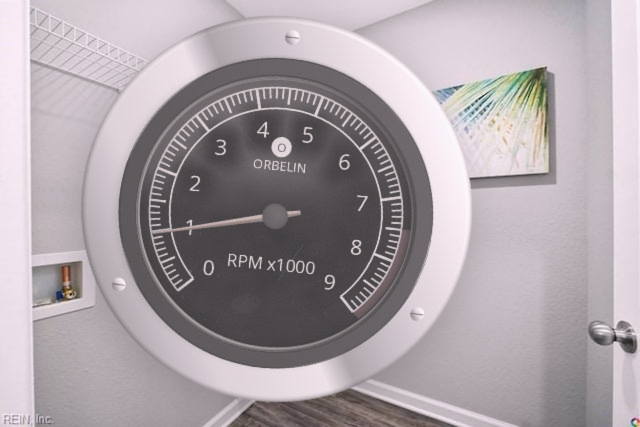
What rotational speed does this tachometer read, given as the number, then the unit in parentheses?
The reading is 1000 (rpm)
